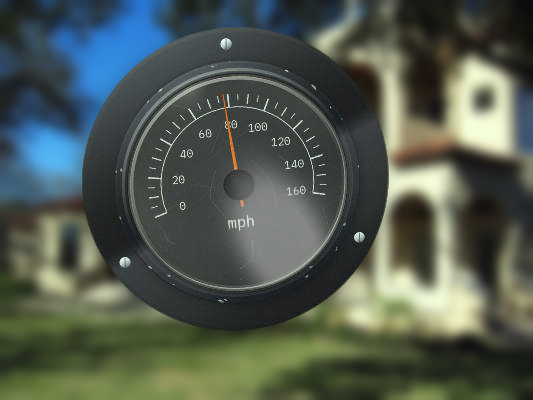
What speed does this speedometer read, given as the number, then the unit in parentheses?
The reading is 77.5 (mph)
